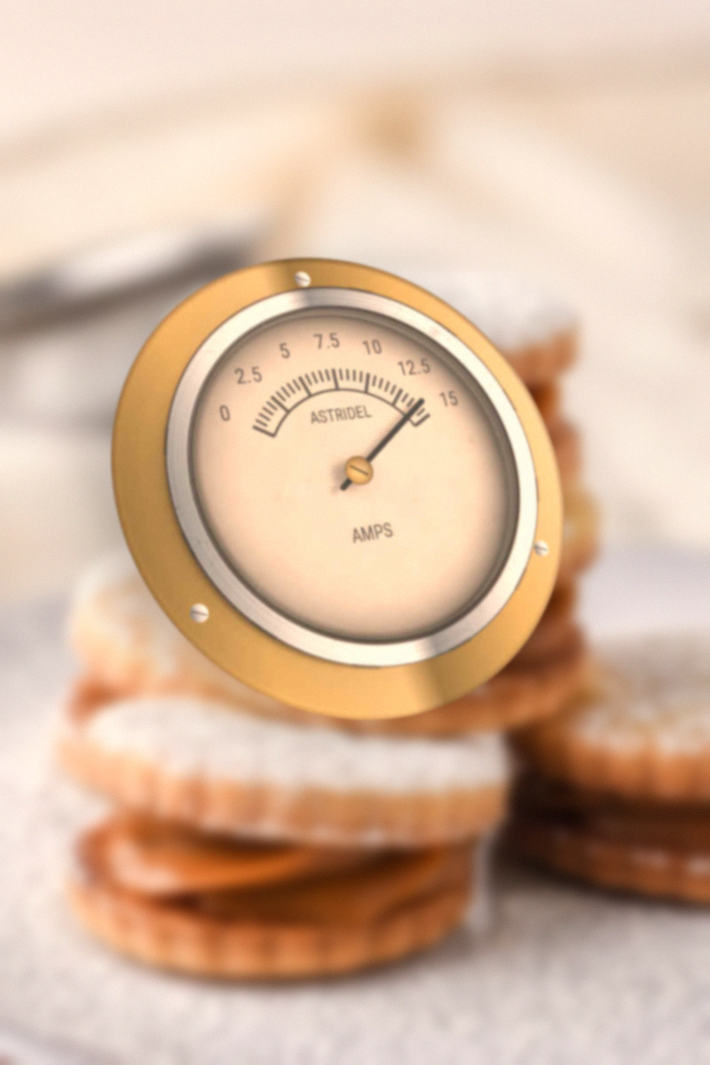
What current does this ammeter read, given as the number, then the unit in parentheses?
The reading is 14 (A)
